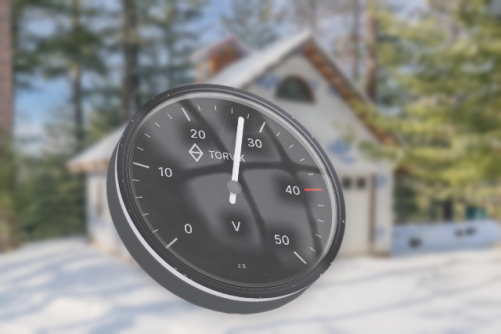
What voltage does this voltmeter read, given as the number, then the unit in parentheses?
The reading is 27 (V)
